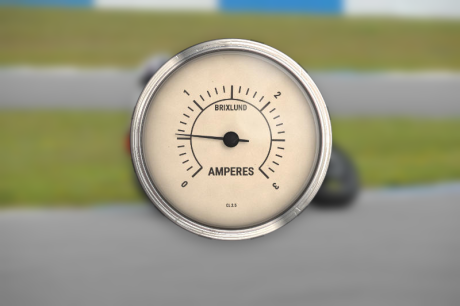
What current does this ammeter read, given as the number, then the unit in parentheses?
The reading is 0.55 (A)
